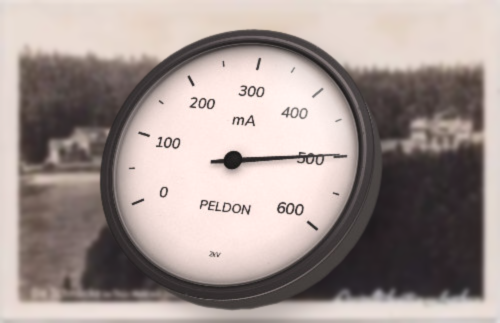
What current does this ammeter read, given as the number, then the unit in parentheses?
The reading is 500 (mA)
